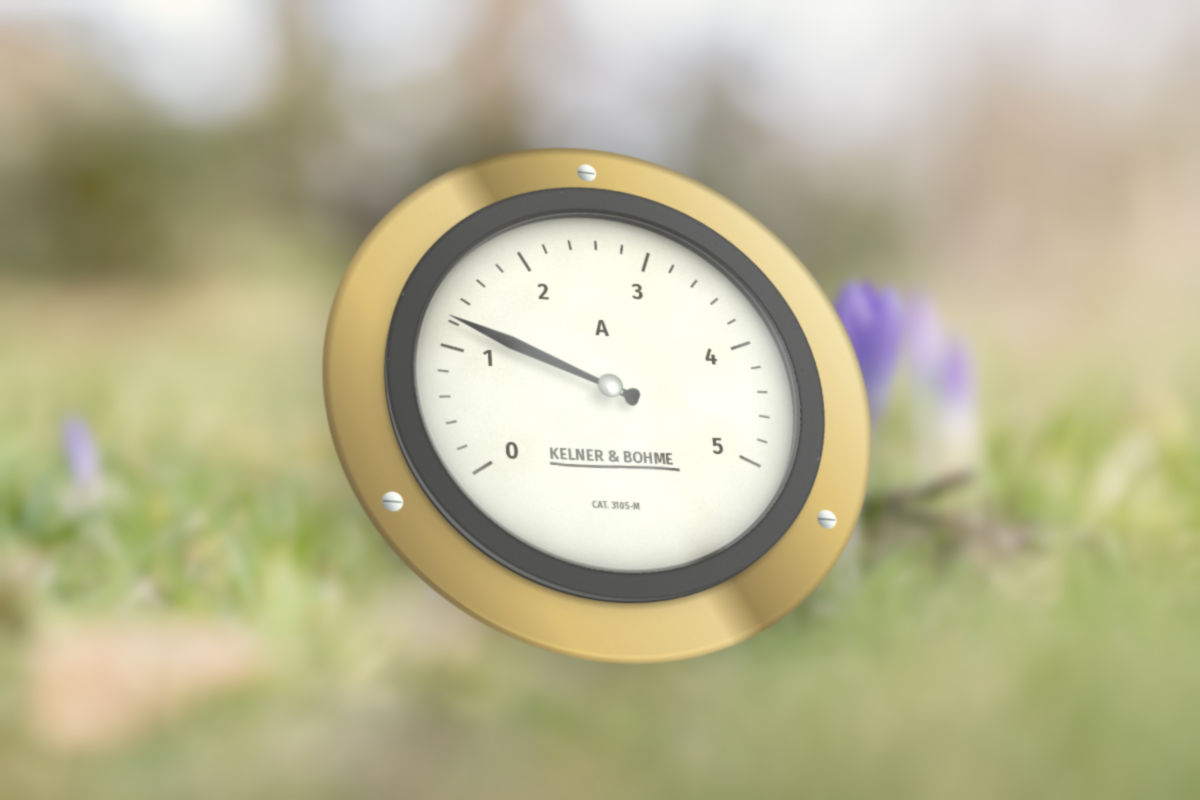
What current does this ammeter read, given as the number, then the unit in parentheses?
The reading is 1.2 (A)
